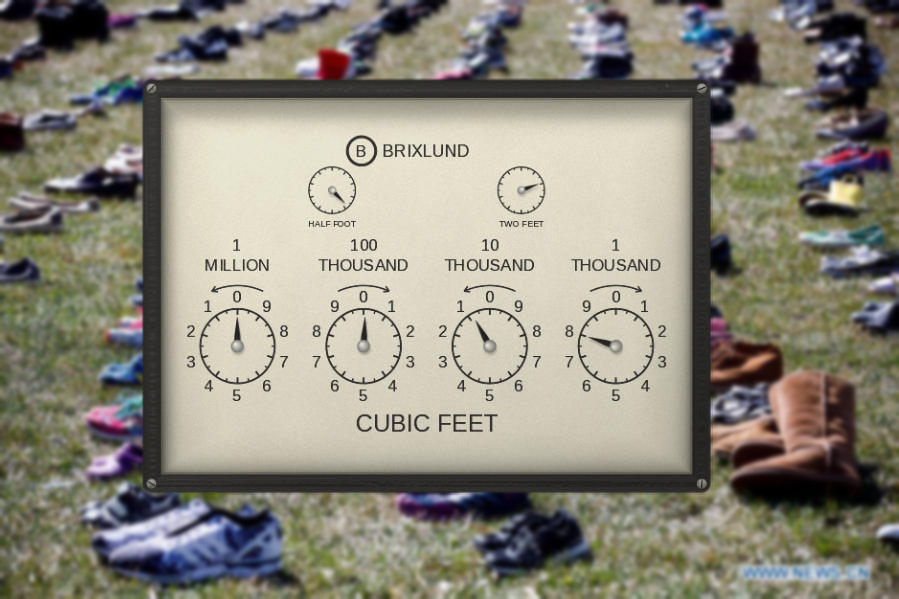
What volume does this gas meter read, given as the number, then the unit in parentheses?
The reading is 800 (ft³)
